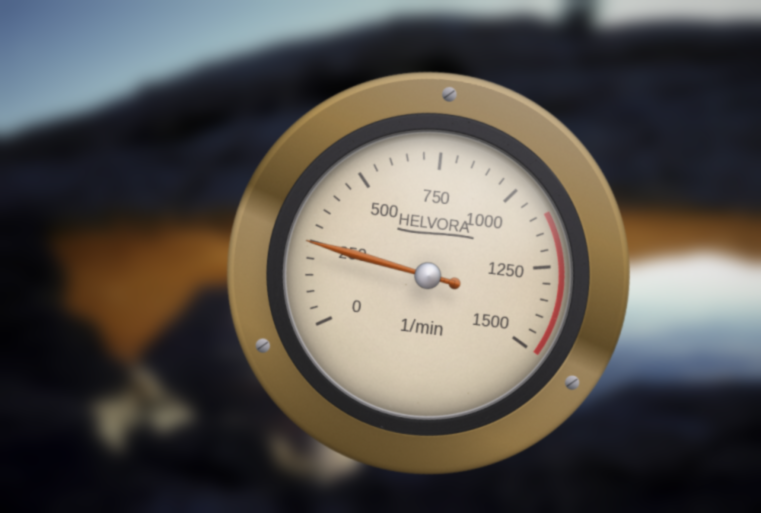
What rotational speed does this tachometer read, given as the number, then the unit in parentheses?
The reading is 250 (rpm)
